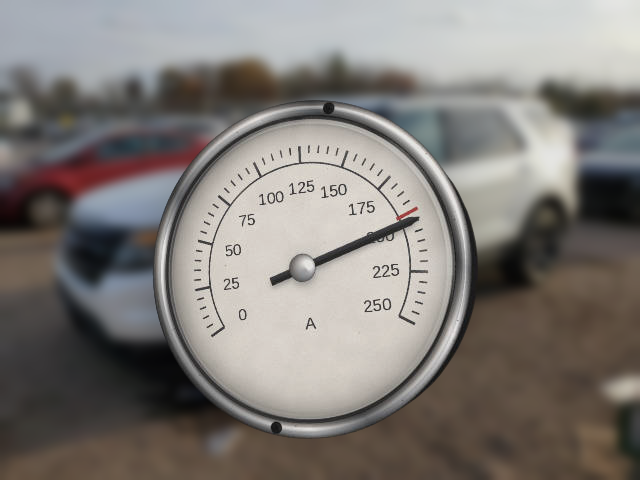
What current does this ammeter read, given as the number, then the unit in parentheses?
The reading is 200 (A)
